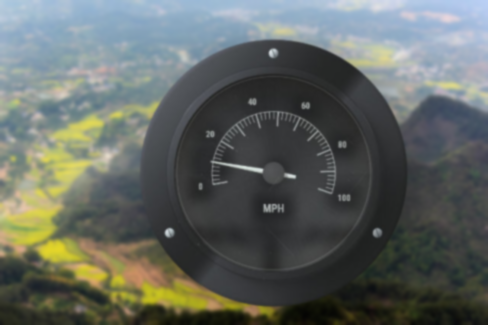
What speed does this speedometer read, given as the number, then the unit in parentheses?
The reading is 10 (mph)
